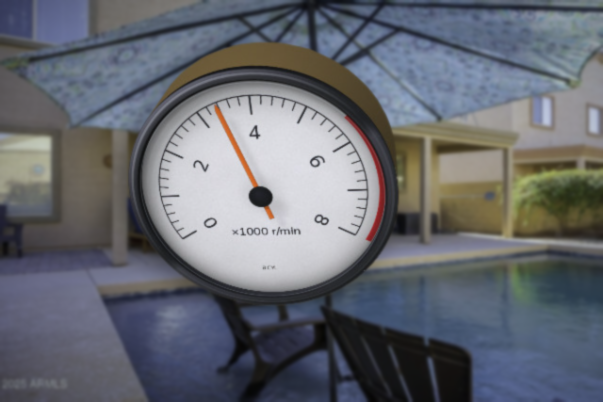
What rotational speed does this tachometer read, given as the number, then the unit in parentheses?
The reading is 3400 (rpm)
